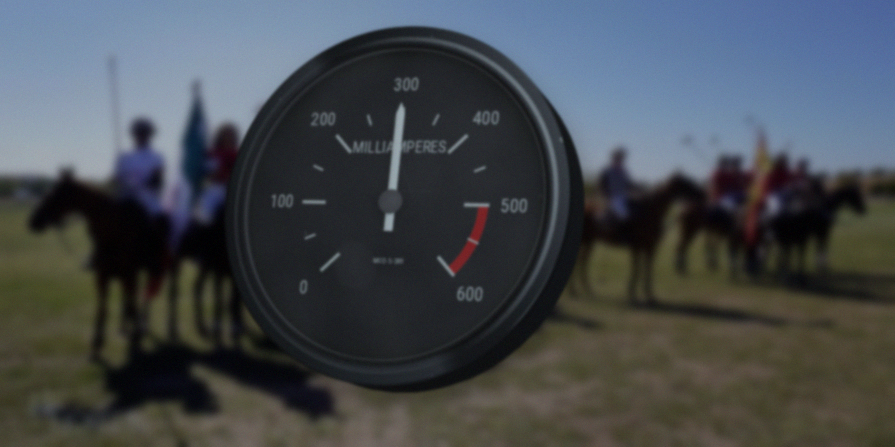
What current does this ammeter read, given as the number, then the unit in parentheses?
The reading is 300 (mA)
